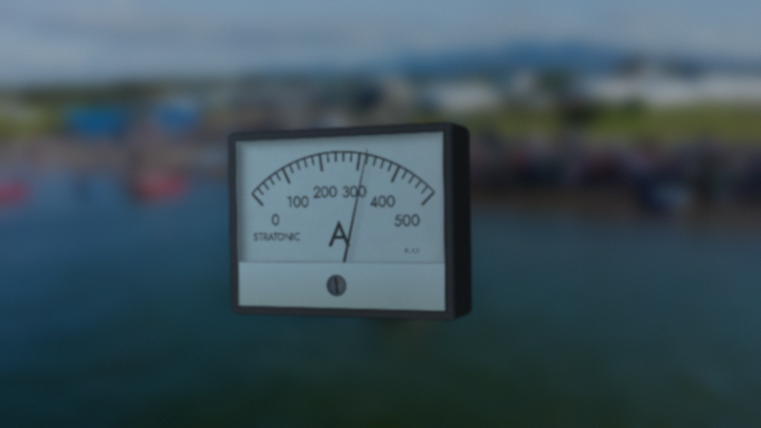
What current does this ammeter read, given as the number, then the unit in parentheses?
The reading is 320 (A)
